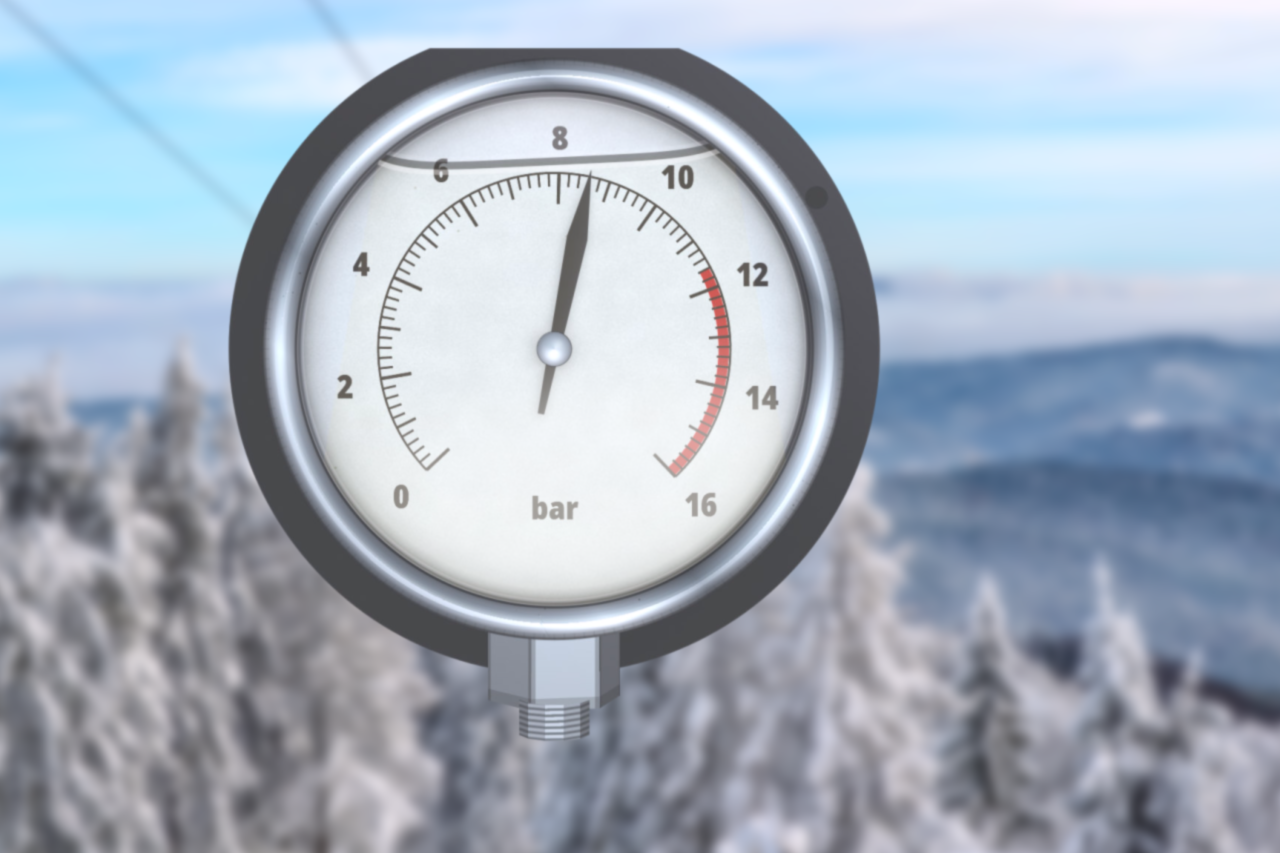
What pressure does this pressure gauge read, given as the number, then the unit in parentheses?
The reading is 8.6 (bar)
